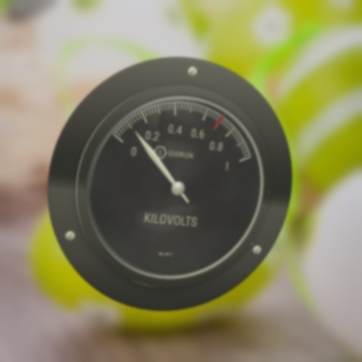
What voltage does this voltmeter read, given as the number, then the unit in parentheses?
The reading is 0.1 (kV)
